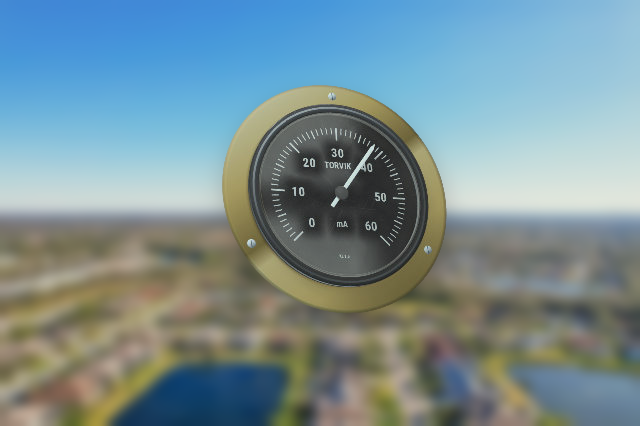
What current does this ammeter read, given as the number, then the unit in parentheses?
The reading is 38 (mA)
